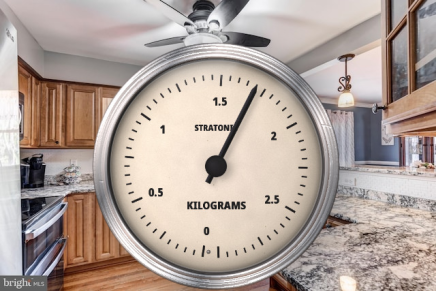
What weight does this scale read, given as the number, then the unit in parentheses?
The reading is 1.7 (kg)
